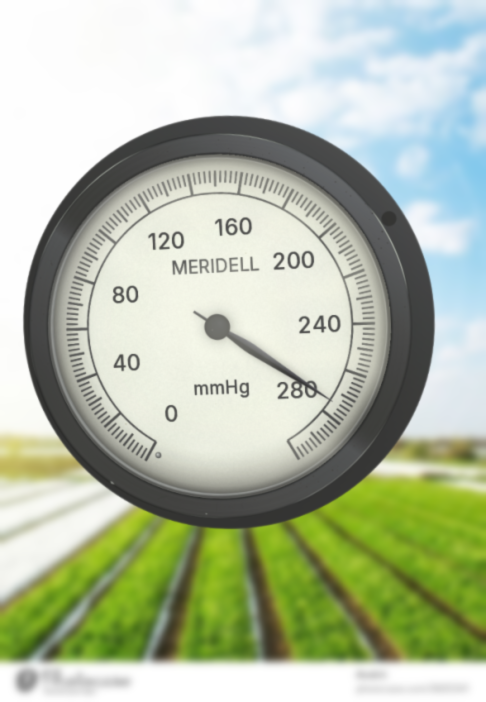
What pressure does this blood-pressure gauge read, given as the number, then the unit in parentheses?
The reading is 274 (mmHg)
